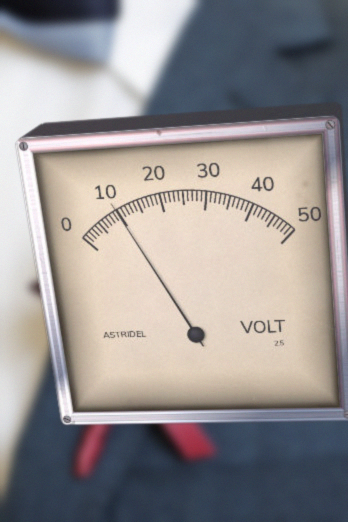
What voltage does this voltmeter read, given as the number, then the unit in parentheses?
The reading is 10 (V)
